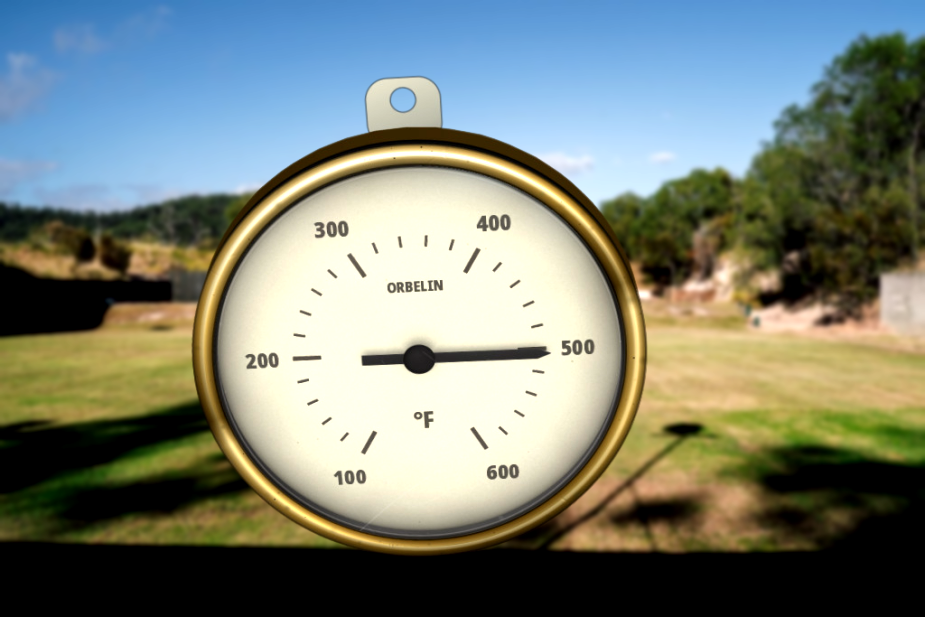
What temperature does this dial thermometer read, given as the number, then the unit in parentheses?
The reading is 500 (°F)
